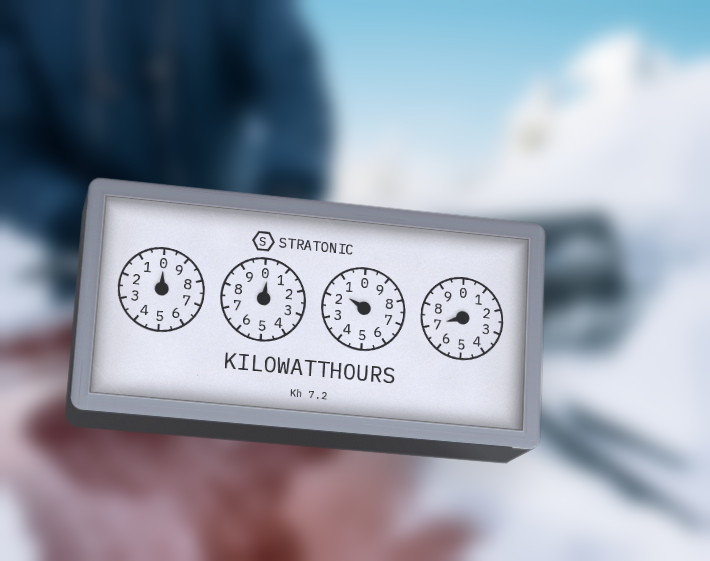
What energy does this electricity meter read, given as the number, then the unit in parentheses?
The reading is 17 (kWh)
